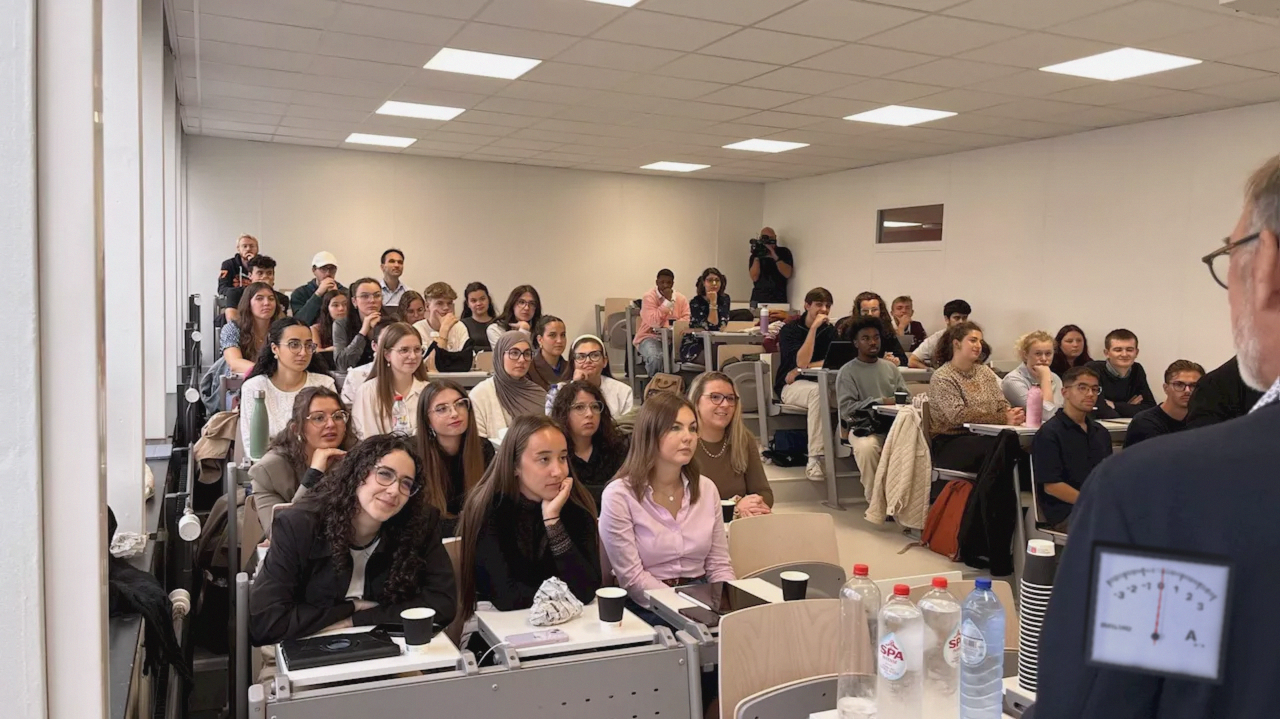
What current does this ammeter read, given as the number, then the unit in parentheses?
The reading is 0 (A)
